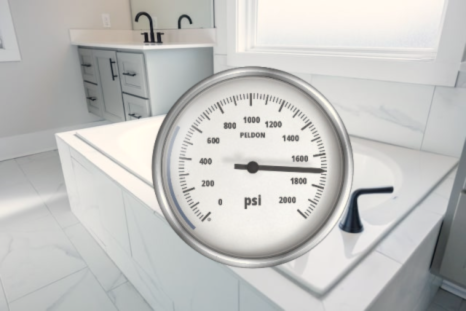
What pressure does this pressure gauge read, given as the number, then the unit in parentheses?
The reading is 1700 (psi)
